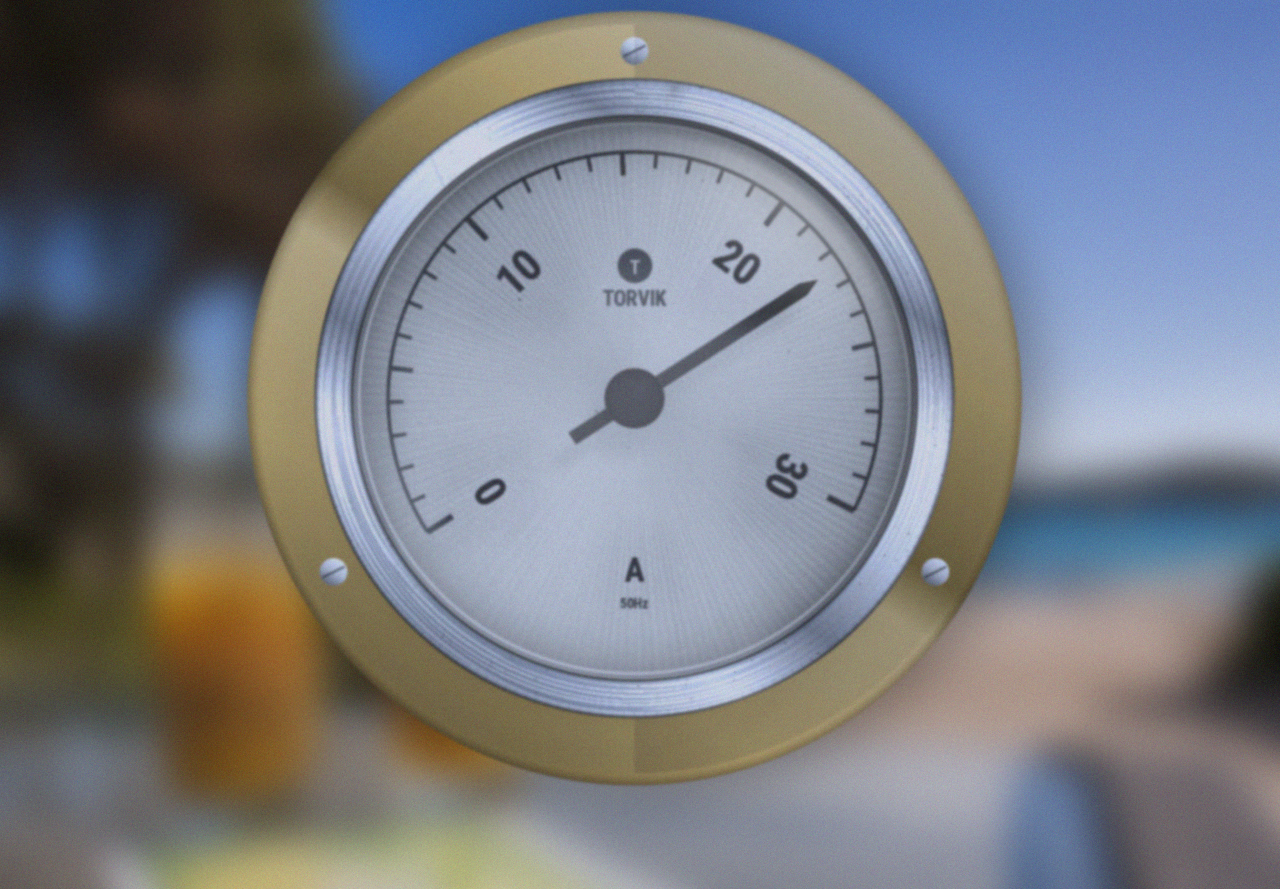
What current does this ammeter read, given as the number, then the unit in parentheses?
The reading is 22.5 (A)
